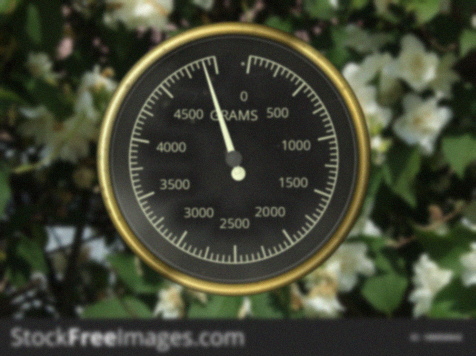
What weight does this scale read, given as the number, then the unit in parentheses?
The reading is 4900 (g)
